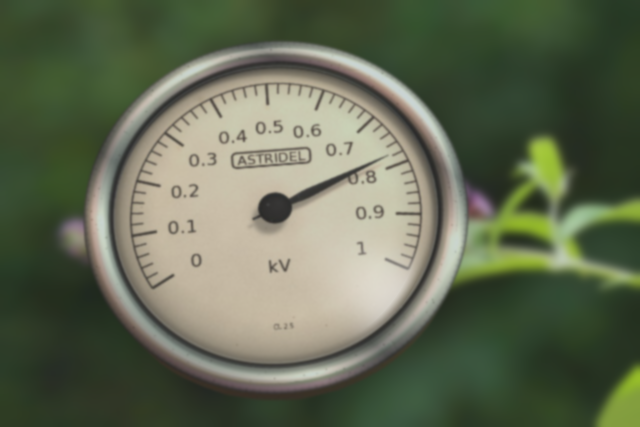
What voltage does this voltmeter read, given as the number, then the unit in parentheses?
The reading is 0.78 (kV)
